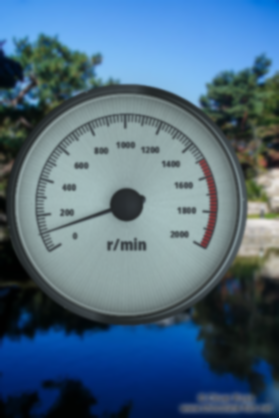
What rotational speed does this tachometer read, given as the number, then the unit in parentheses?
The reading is 100 (rpm)
